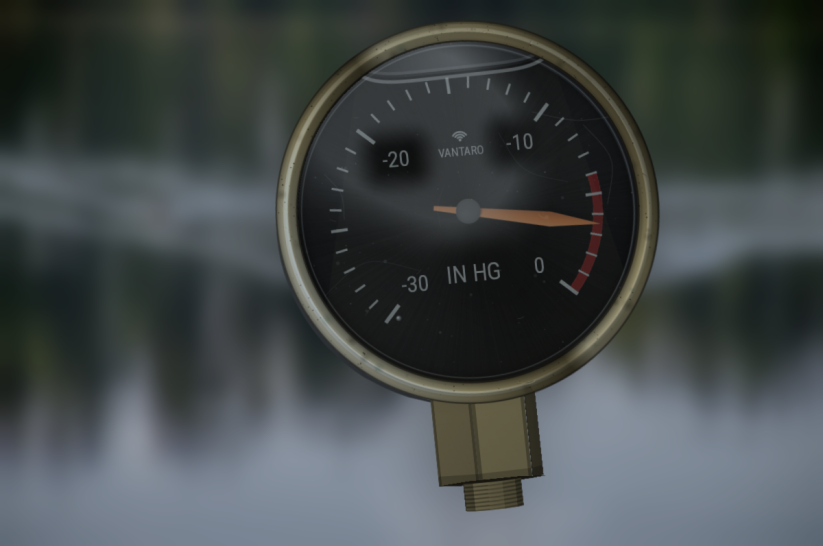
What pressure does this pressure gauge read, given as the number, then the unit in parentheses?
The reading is -3.5 (inHg)
